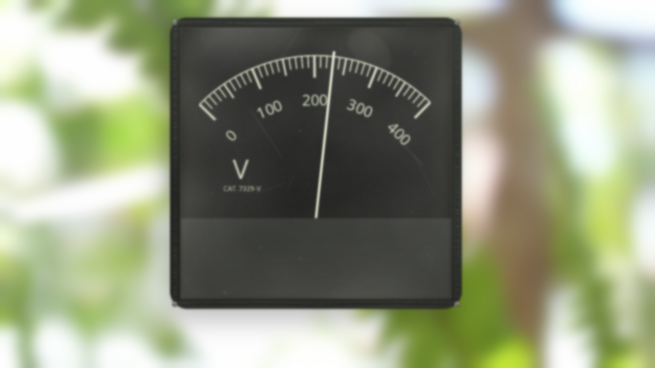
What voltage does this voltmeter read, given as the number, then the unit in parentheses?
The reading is 230 (V)
